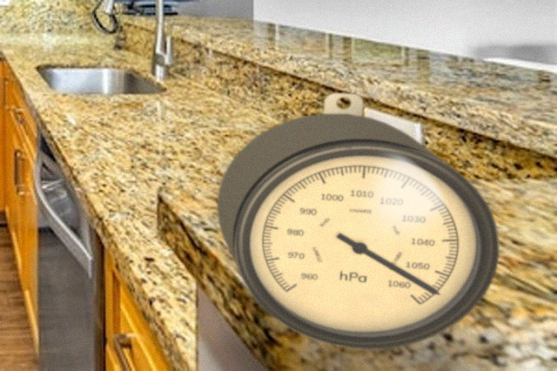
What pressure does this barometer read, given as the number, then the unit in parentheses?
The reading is 1055 (hPa)
